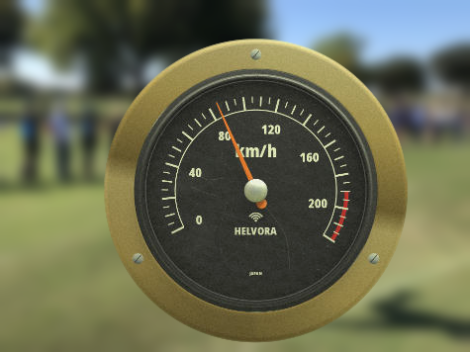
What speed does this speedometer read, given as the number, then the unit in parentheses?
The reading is 85 (km/h)
